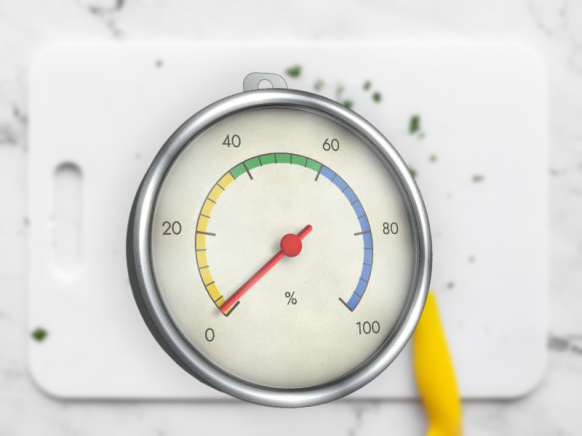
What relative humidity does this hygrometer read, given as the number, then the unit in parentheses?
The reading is 2 (%)
